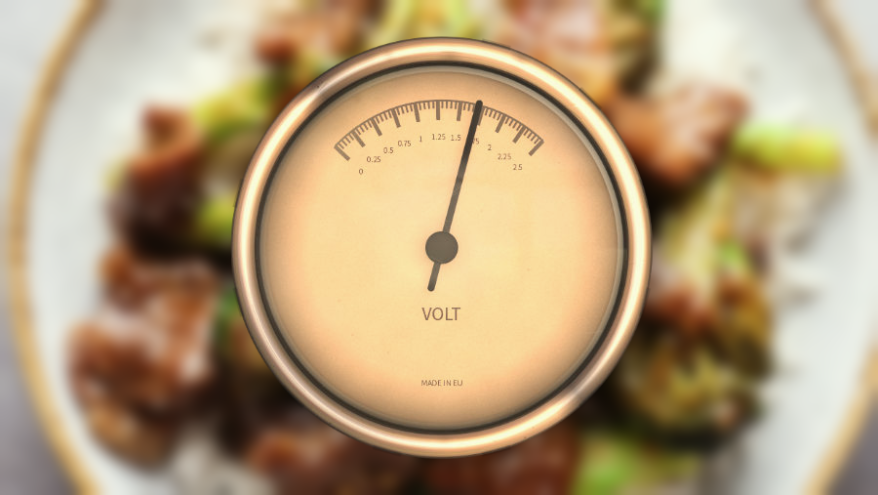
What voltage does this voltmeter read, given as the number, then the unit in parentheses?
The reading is 1.7 (V)
